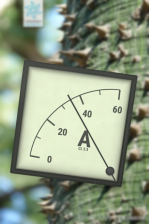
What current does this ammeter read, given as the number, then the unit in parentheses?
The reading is 35 (A)
